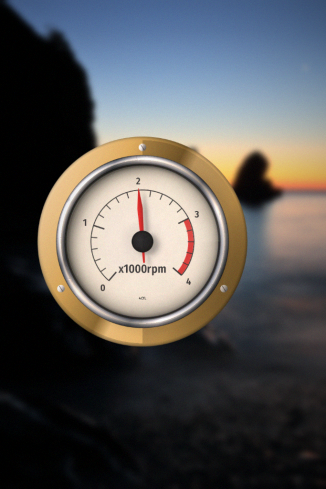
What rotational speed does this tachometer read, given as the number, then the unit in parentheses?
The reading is 2000 (rpm)
